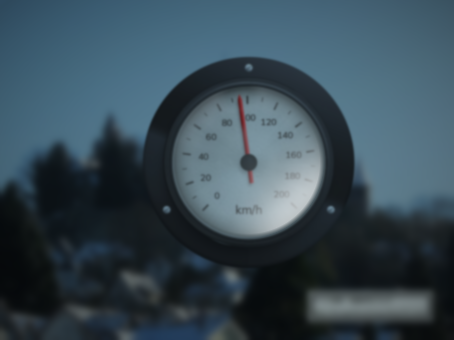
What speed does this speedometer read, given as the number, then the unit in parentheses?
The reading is 95 (km/h)
